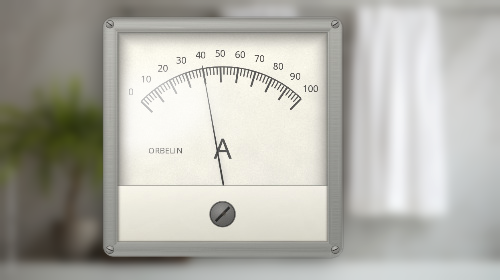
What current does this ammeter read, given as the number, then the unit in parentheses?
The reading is 40 (A)
